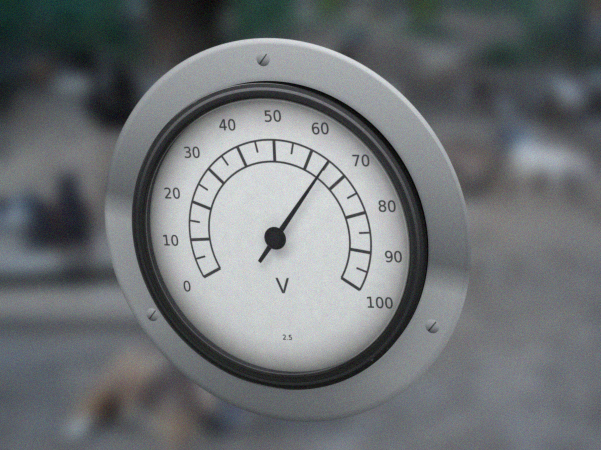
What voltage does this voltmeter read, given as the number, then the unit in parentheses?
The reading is 65 (V)
